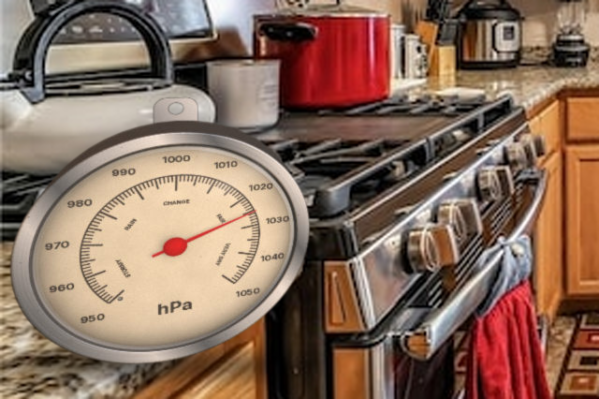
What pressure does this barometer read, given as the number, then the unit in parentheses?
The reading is 1025 (hPa)
